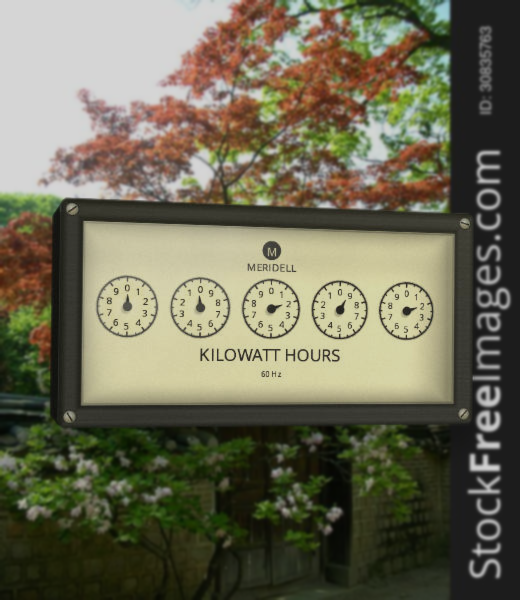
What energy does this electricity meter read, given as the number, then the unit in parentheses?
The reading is 192 (kWh)
